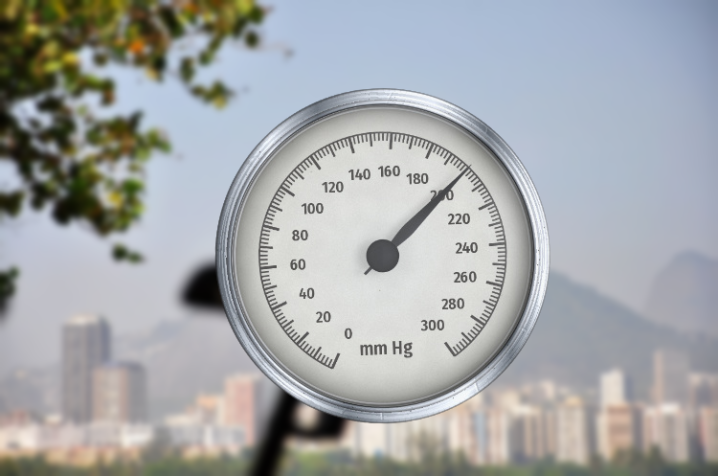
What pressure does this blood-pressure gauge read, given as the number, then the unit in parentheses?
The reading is 200 (mmHg)
